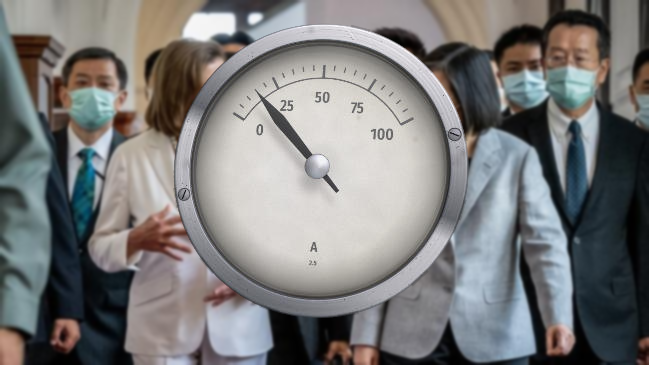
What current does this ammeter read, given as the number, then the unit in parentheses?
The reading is 15 (A)
